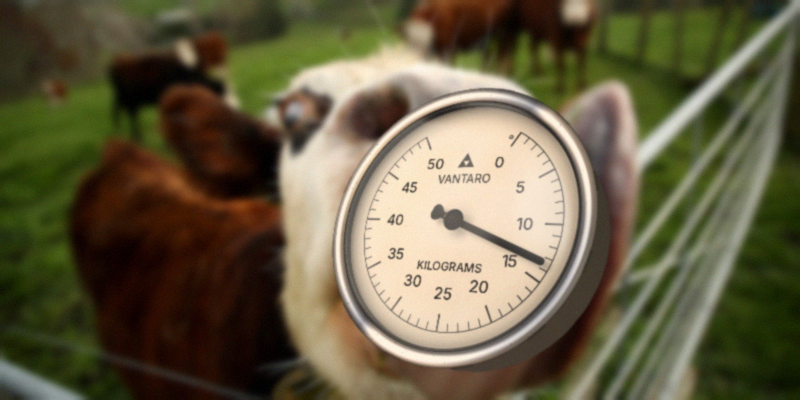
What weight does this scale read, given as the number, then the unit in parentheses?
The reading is 13.5 (kg)
